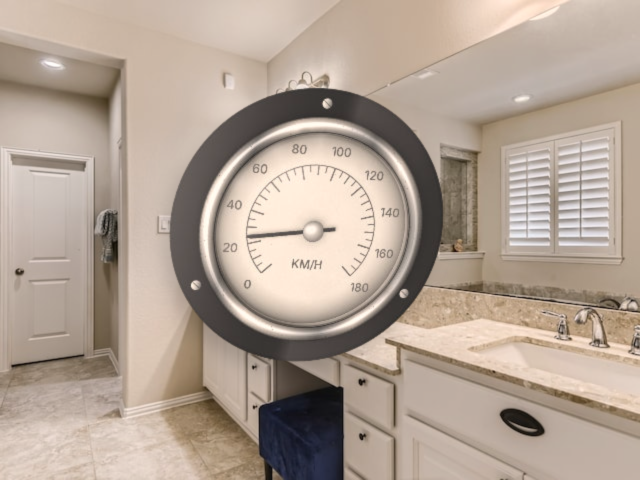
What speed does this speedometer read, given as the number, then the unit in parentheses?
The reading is 25 (km/h)
